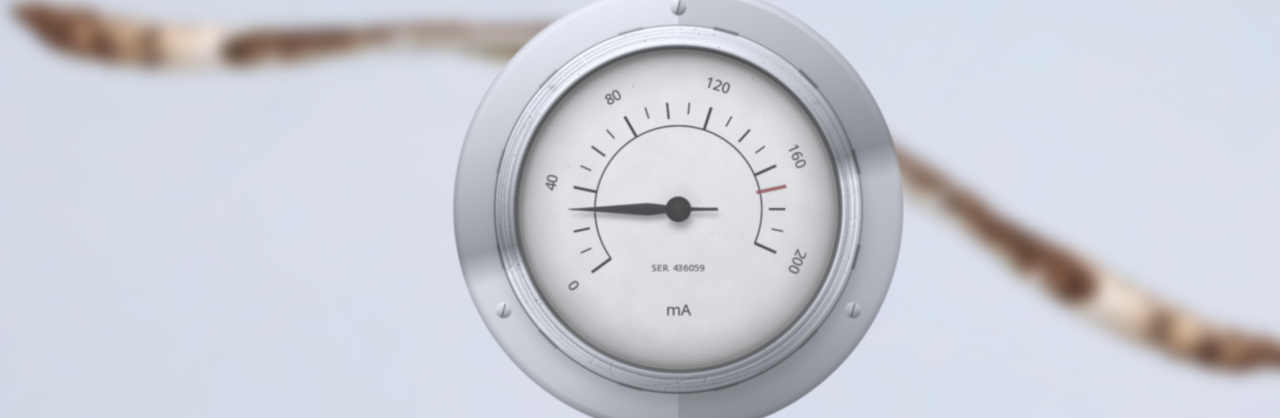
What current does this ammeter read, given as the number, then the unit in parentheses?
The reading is 30 (mA)
